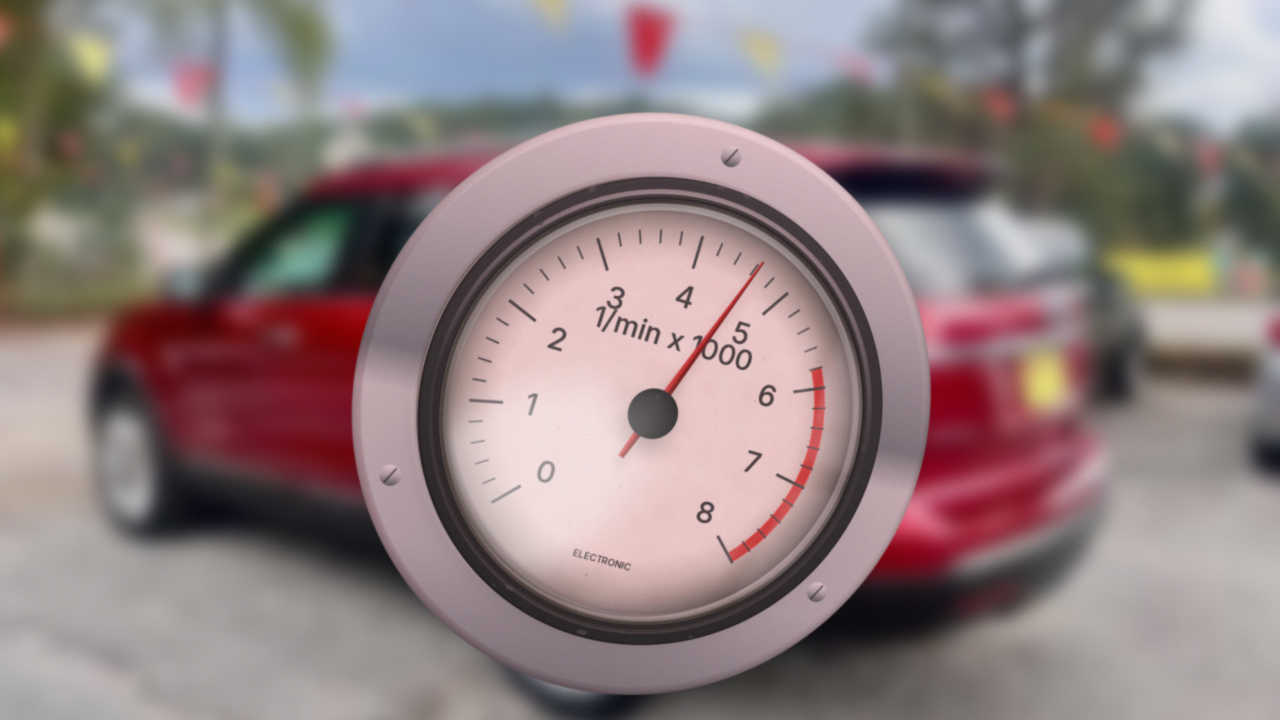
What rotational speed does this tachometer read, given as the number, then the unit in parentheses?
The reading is 4600 (rpm)
